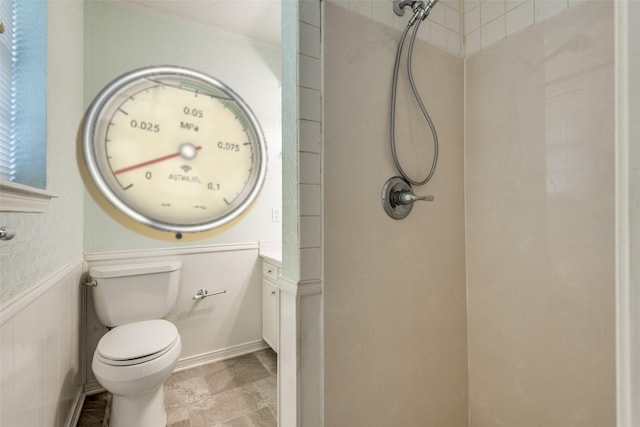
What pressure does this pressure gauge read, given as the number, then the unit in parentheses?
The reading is 0.005 (MPa)
